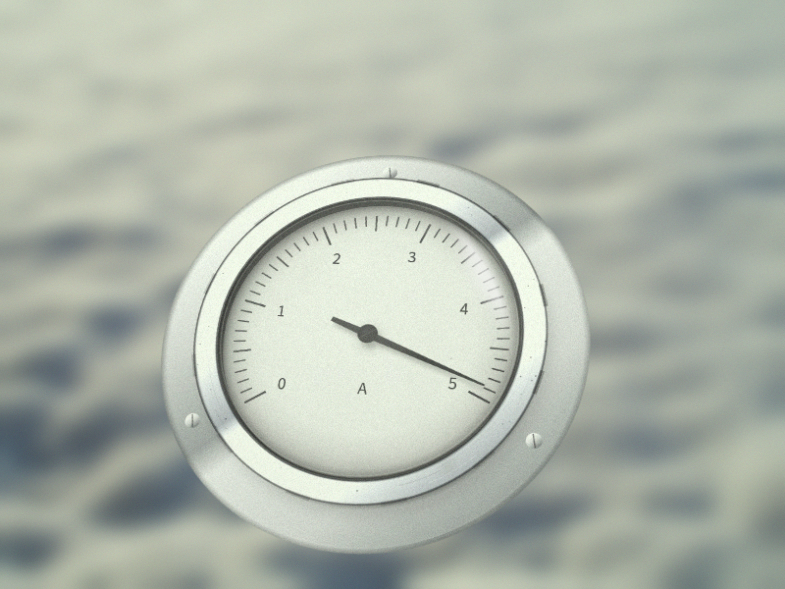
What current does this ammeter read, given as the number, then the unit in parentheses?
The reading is 4.9 (A)
